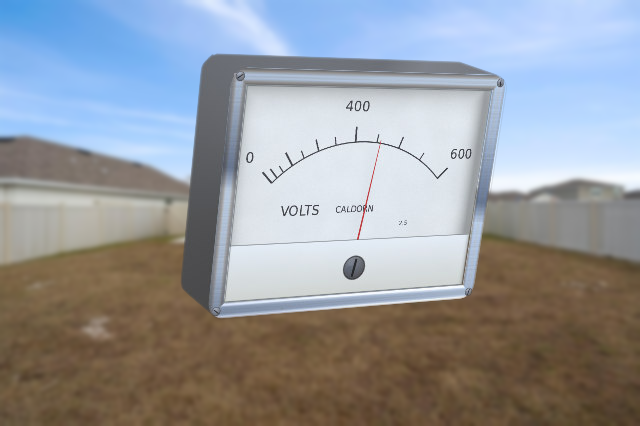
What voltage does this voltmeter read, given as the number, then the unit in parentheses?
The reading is 450 (V)
